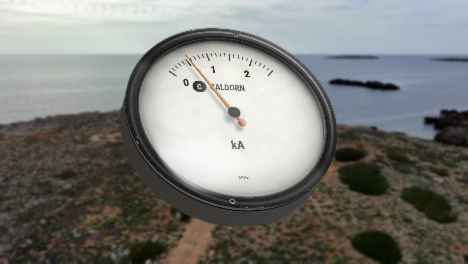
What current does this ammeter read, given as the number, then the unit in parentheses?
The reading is 0.5 (kA)
